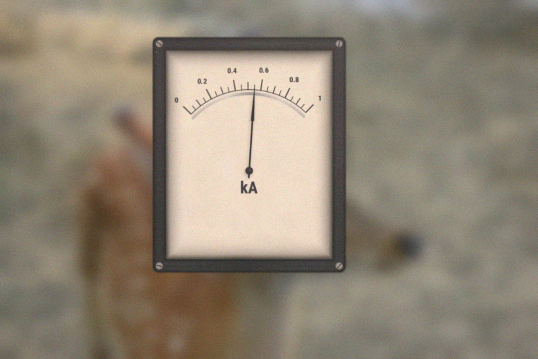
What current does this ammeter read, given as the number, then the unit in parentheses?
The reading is 0.55 (kA)
